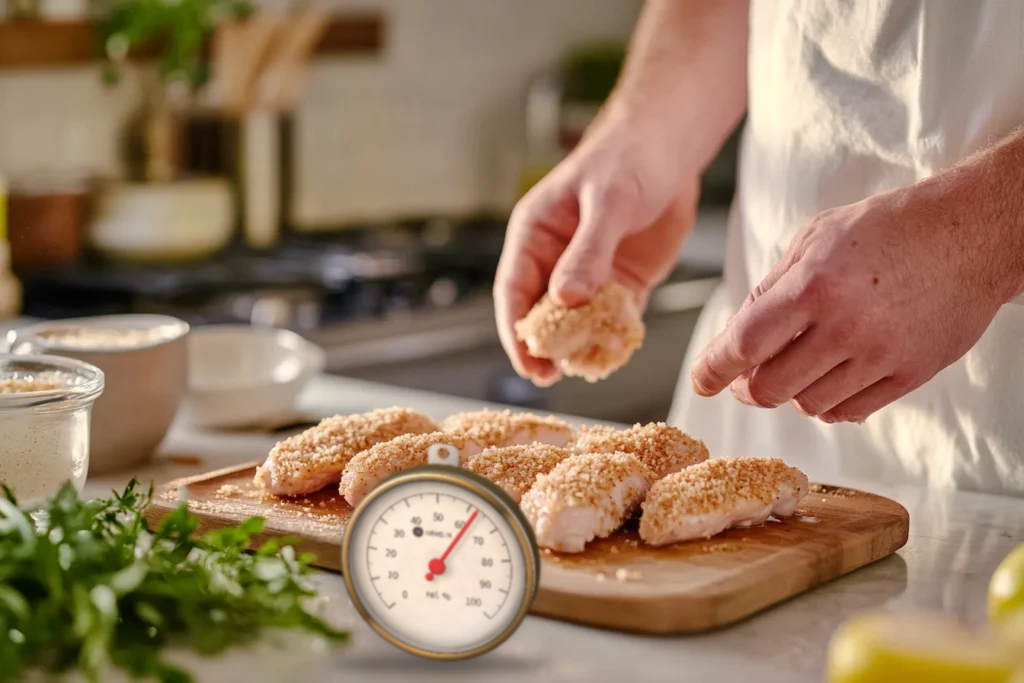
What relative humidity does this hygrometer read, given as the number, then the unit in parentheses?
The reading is 62.5 (%)
